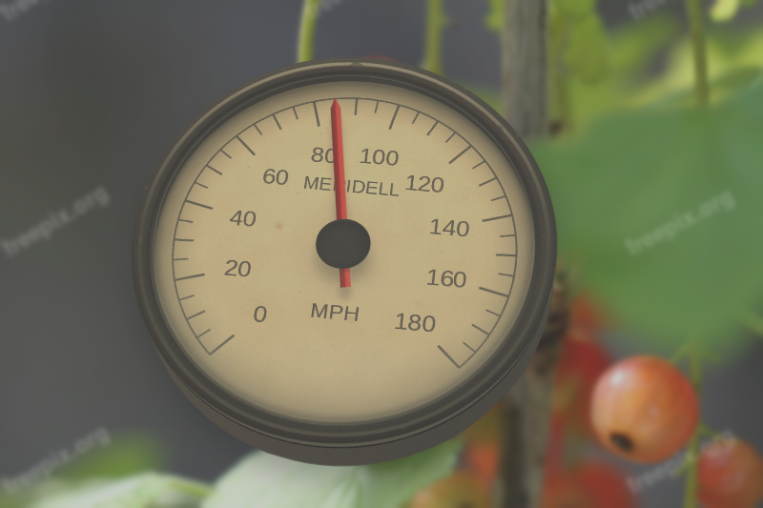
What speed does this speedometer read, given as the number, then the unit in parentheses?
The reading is 85 (mph)
